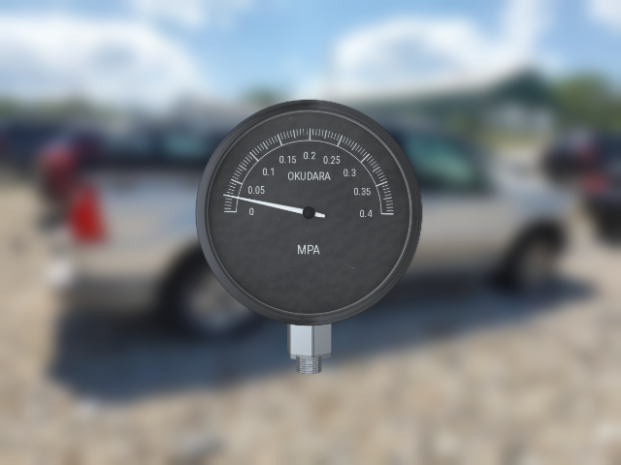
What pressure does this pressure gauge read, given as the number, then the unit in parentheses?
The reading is 0.025 (MPa)
